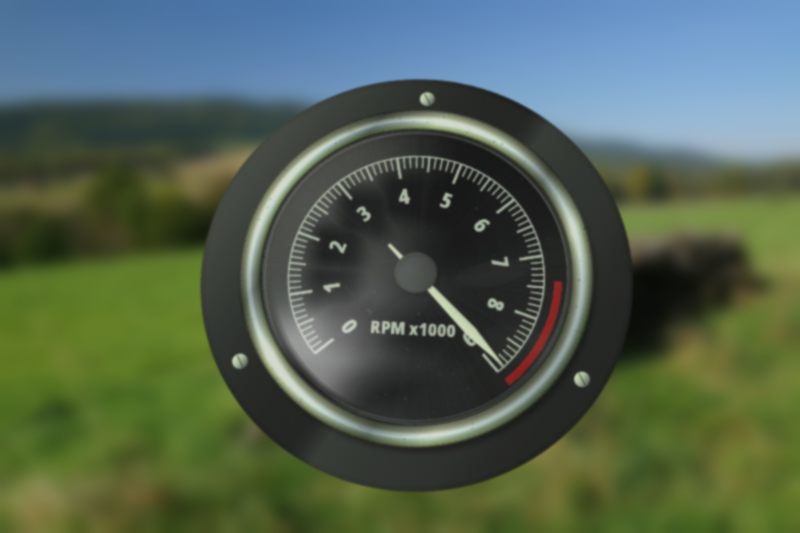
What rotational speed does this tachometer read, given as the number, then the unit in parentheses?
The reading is 8900 (rpm)
